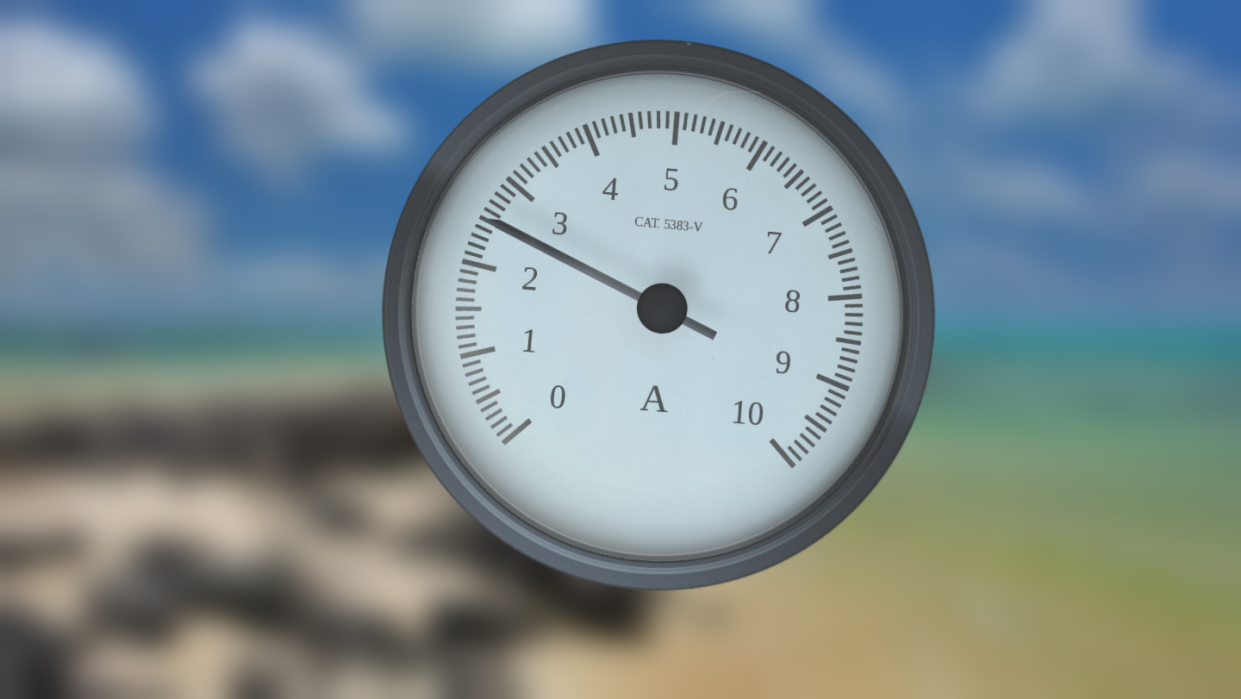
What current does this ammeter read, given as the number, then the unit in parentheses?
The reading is 2.5 (A)
